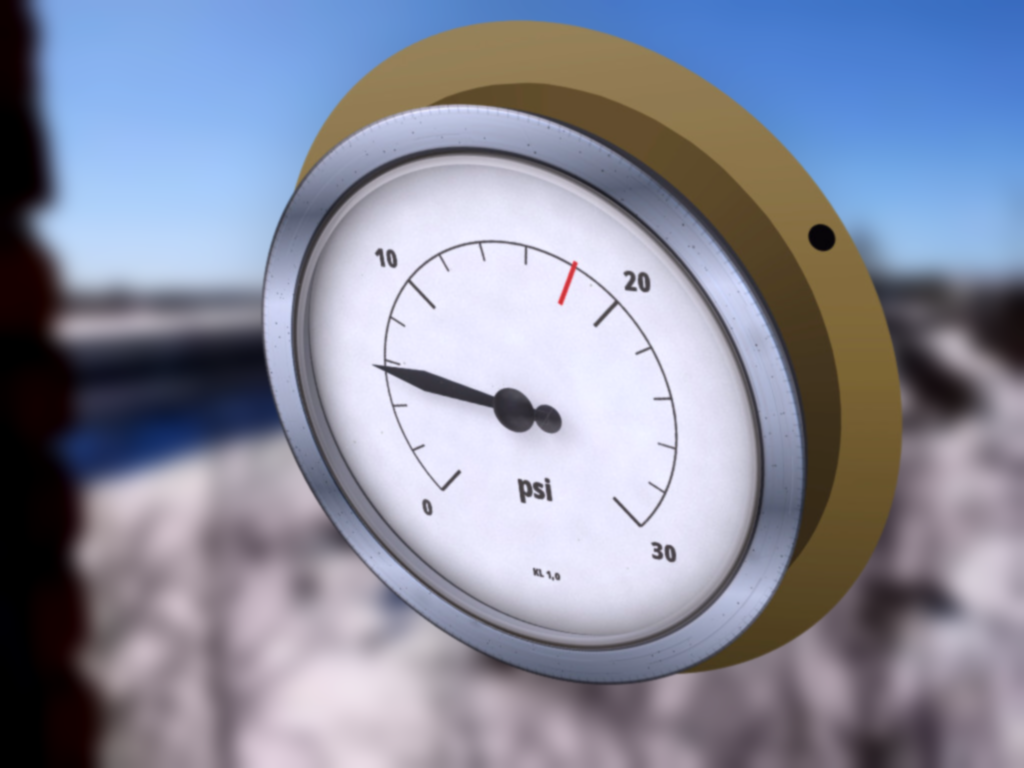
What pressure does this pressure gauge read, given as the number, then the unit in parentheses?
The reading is 6 (psi)
